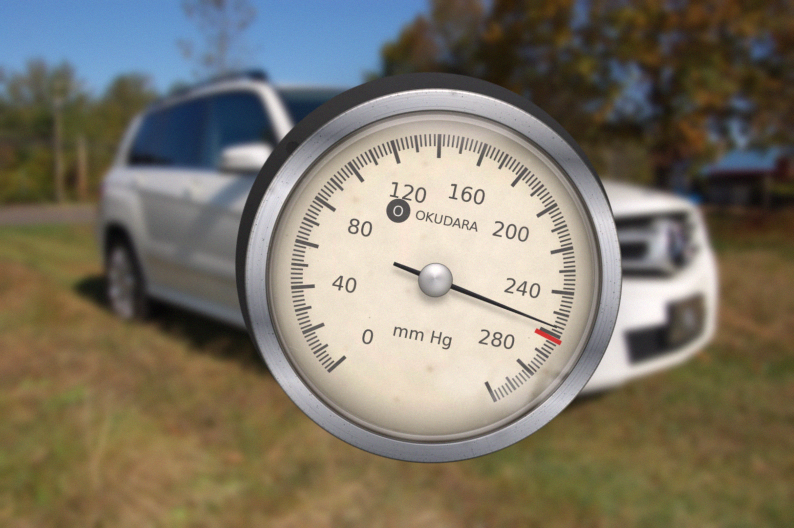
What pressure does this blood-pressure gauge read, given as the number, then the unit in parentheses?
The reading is 256 (mmHg)
